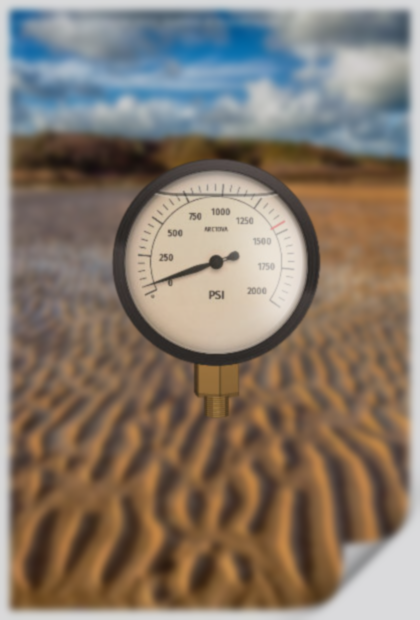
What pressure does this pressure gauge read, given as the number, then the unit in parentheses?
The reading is 50 (psi)
